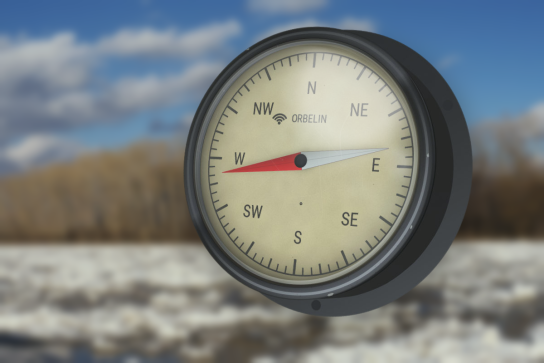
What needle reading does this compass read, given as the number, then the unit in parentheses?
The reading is 260 (°)
